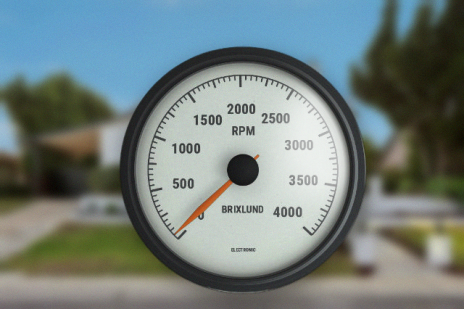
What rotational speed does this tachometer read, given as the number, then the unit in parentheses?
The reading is 50 (rpm)
